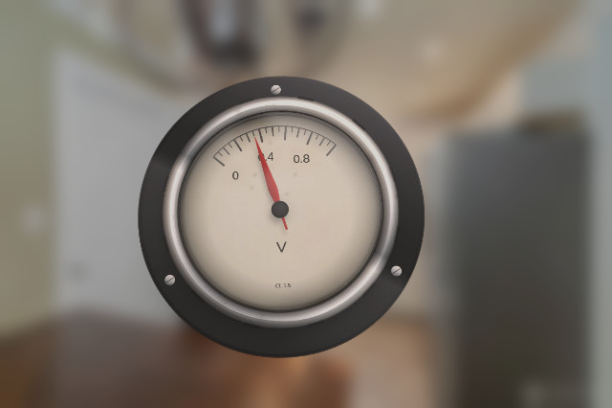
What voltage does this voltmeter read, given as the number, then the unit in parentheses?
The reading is 0.35 (V)
